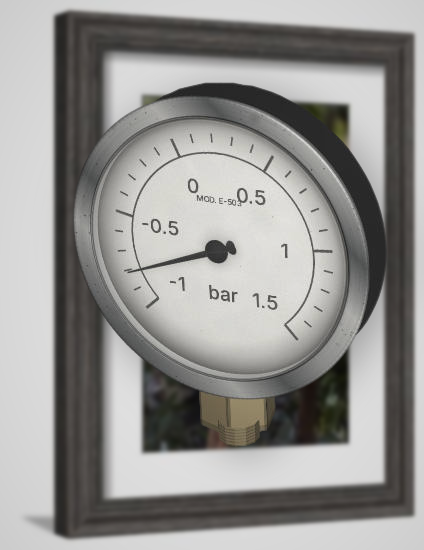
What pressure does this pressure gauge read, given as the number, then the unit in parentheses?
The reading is -0.8 (bar)
